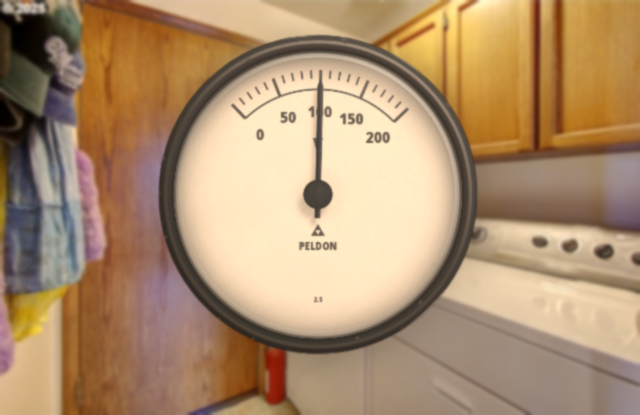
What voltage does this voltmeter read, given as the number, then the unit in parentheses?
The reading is 100 (V)
